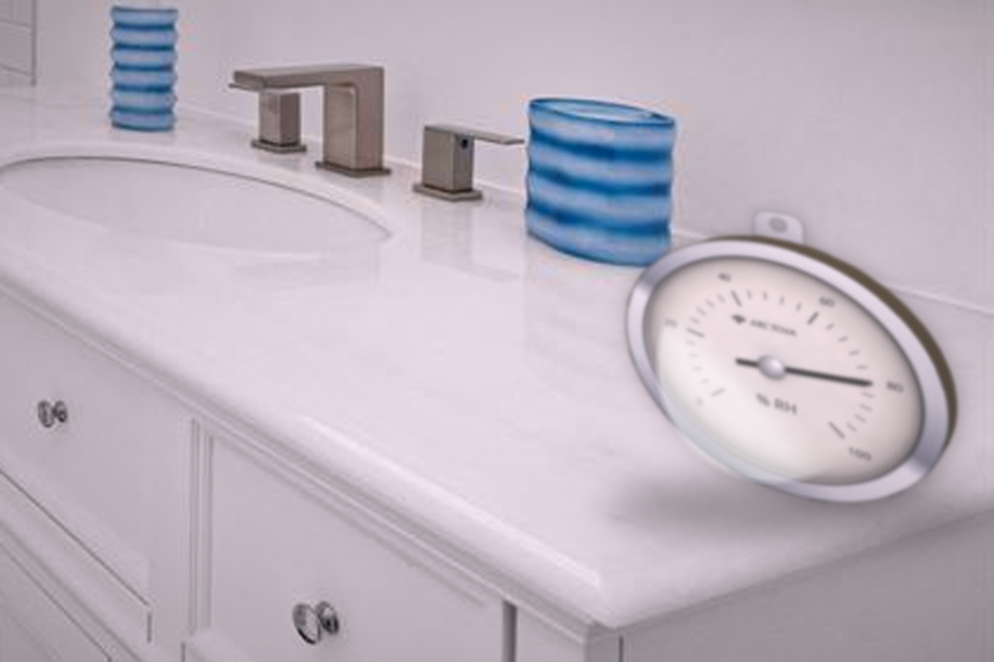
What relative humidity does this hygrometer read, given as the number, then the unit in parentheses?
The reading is 80 (%)
